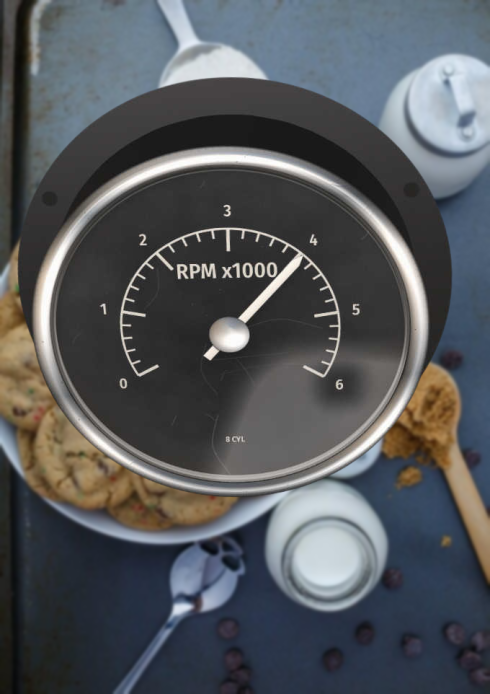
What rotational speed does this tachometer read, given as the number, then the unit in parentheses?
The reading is 4000 (rpm)
